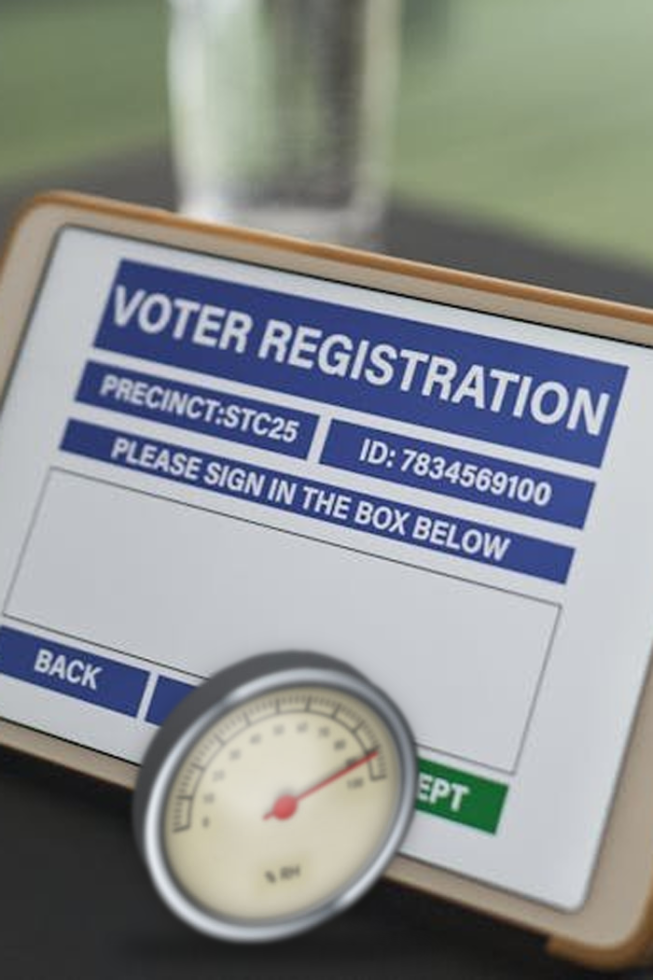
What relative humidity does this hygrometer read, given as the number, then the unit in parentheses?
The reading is 90 (%)
